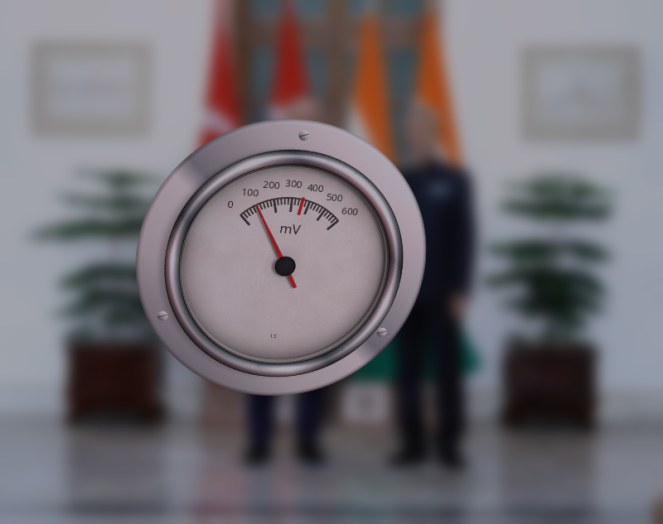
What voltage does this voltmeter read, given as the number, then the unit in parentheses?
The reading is 100 (mV)
